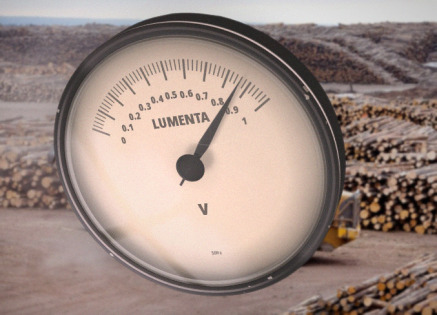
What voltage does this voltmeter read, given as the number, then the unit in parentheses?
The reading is 0.86 (V)
